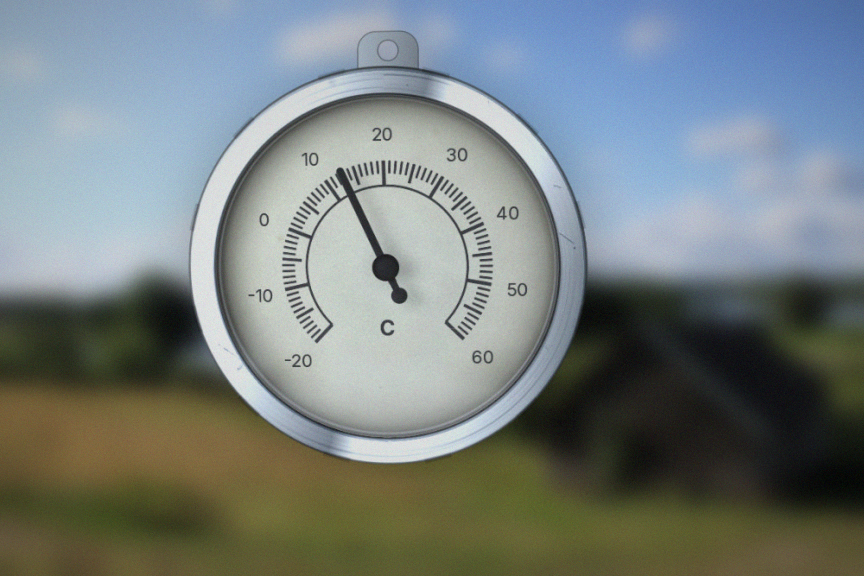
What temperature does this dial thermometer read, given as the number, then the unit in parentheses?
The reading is 13 (°C)
